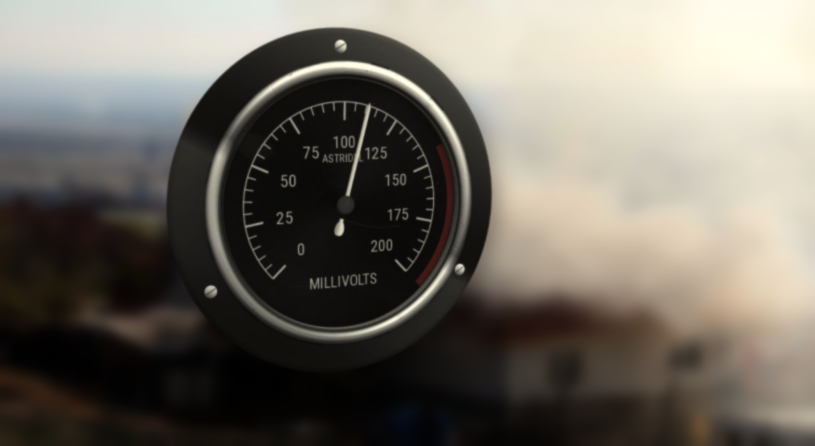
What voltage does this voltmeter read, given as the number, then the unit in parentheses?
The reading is 110 (mV)
